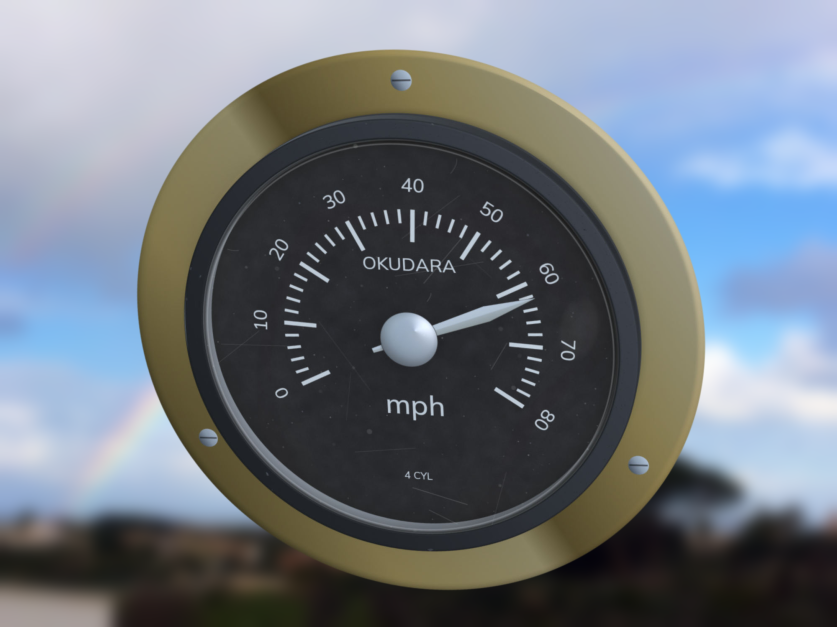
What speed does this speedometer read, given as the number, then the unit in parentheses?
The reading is 62 (mph)
